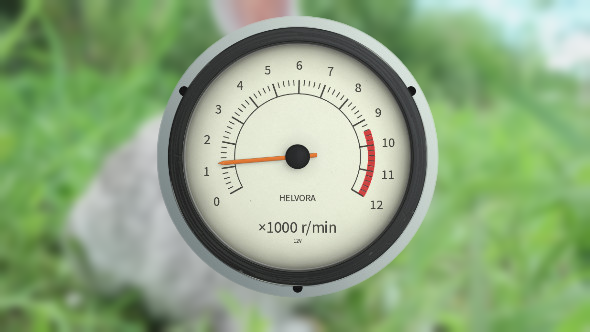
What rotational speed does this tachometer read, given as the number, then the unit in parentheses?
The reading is 1200 (rpm)
